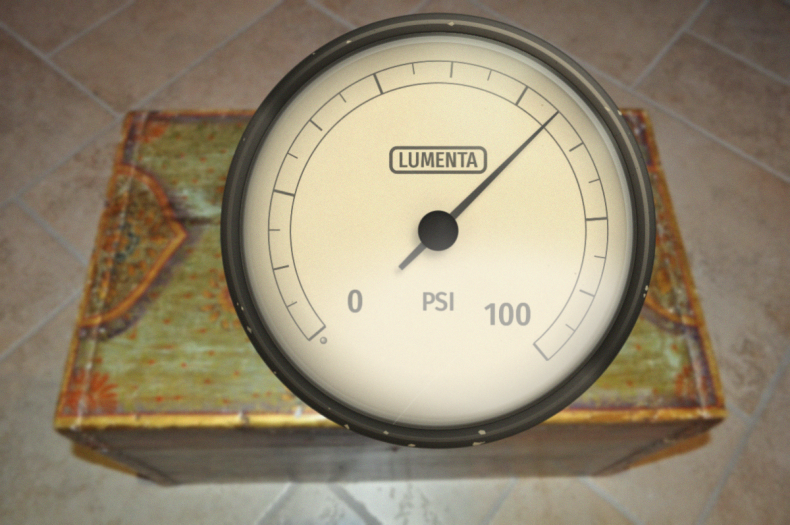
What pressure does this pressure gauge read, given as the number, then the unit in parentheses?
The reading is 65 (psi)
